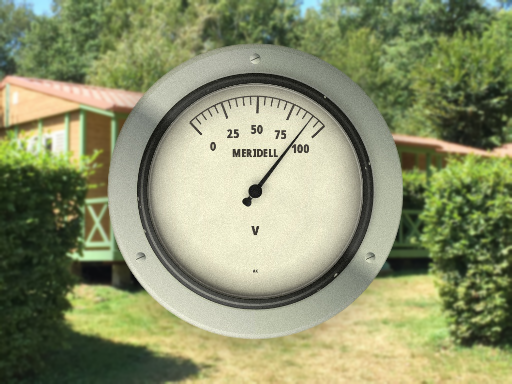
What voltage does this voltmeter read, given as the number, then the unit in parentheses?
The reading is 90 (V)
